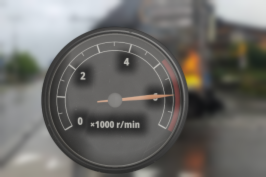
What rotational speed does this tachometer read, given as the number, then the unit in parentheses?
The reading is 6000 (rpm)
